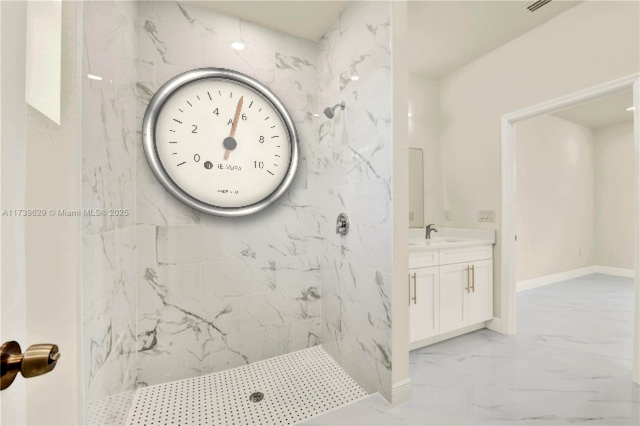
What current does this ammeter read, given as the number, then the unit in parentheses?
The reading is 5.5 (A)
